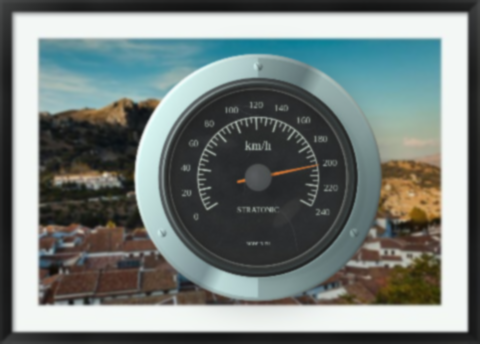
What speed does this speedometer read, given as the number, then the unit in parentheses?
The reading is 200 (km/h)
